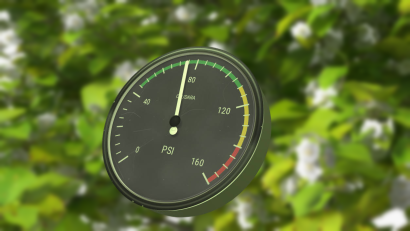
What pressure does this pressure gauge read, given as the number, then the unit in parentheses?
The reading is 75 (psi)
